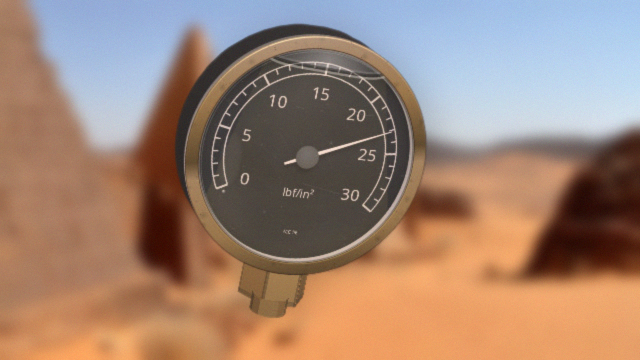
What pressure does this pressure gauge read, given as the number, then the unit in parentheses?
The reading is 23 (psi)
